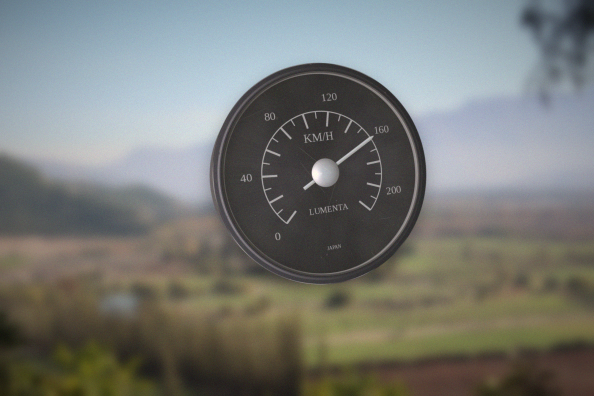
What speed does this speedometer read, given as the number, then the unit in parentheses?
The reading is 160 (km/h)
